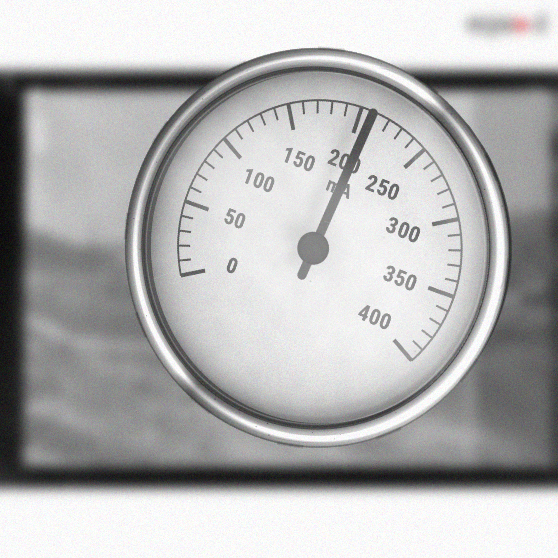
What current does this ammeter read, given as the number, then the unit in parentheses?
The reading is 210 (mA)
